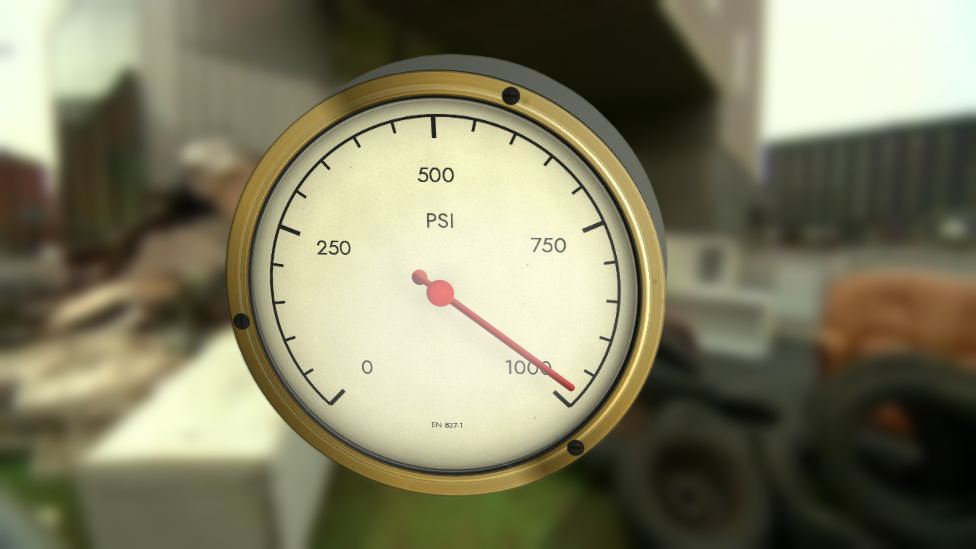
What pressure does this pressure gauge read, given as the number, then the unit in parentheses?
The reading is 975 (psi)
